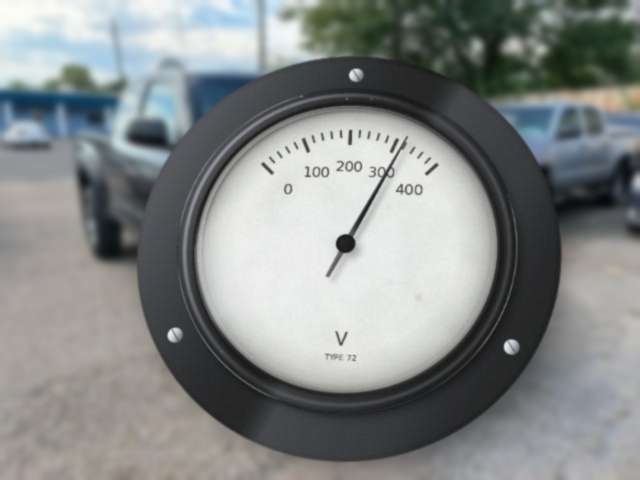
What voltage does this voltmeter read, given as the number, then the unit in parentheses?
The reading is 320 (V)
